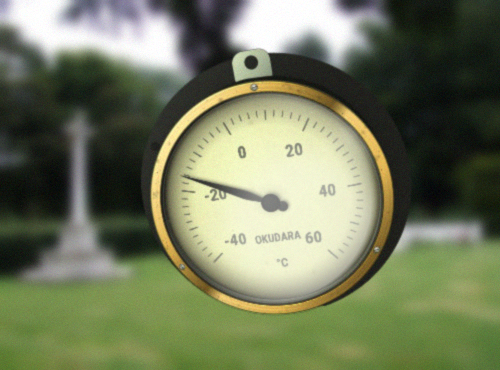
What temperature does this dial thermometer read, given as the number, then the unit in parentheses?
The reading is -16 (°C)
